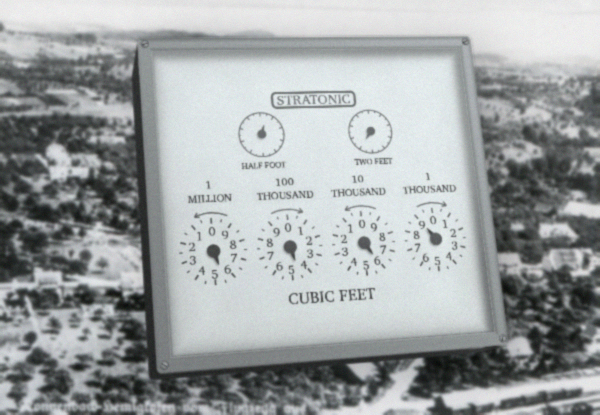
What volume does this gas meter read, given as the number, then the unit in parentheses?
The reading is 545900 (ft³)
